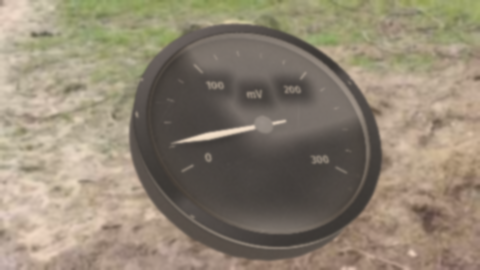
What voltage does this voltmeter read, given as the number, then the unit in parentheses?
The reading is 20 (mV)
